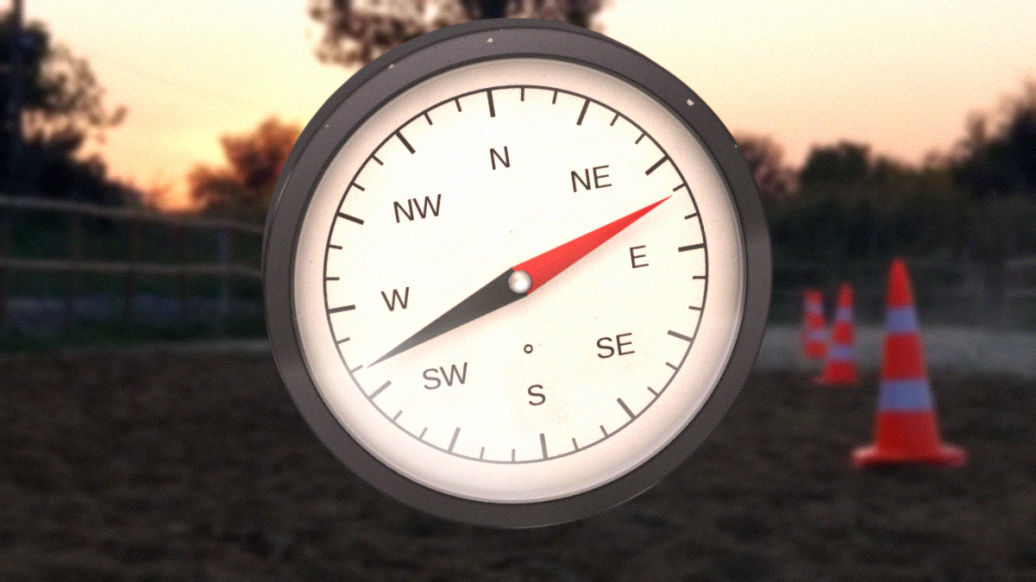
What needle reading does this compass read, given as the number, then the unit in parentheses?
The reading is 70 (°)
